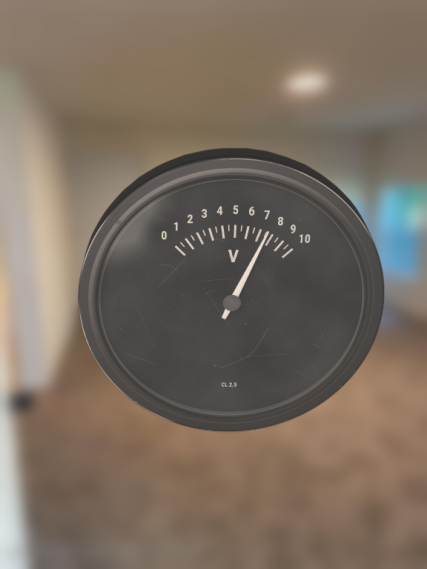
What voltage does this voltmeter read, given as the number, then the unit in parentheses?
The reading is 7.5 (V)
